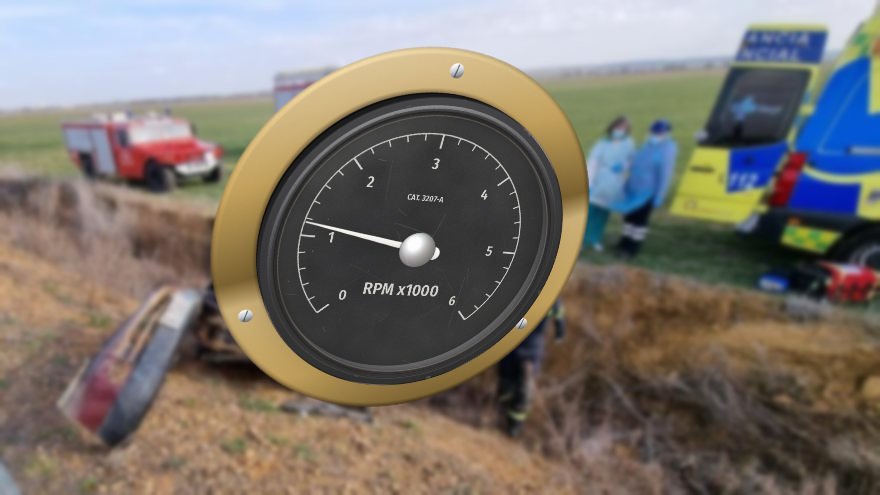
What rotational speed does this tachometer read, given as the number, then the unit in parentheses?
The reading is 1200 (rpm)
